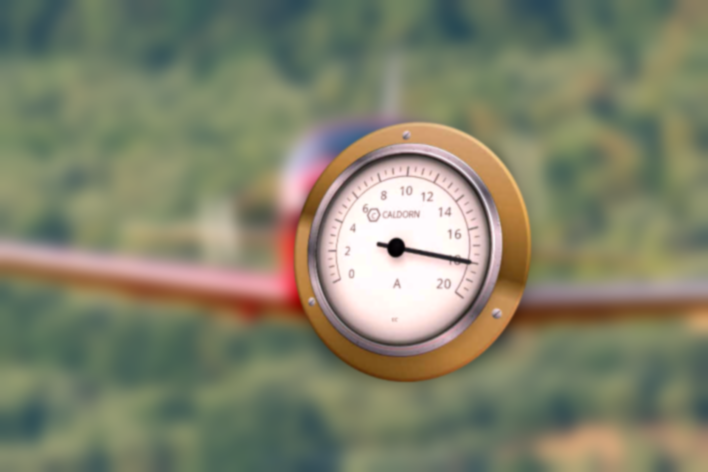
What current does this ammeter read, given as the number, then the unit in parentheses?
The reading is 18 (A)
